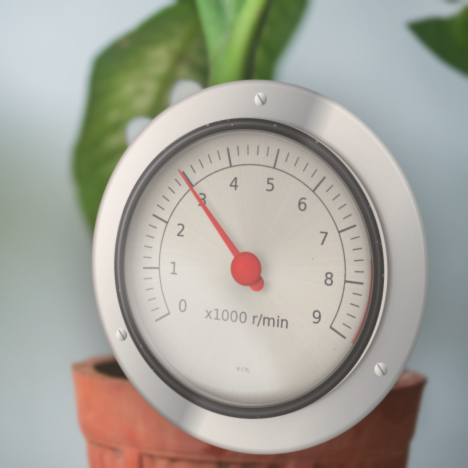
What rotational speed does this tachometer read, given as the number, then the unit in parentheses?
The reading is 3000 (rpm)
